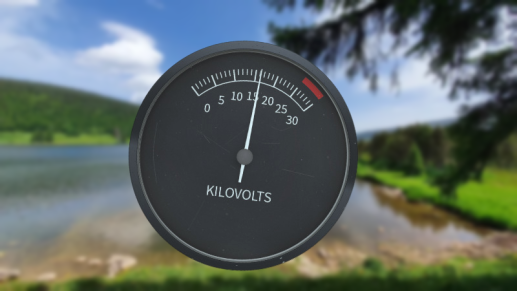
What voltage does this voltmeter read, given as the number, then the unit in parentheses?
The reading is 16 (kV)
